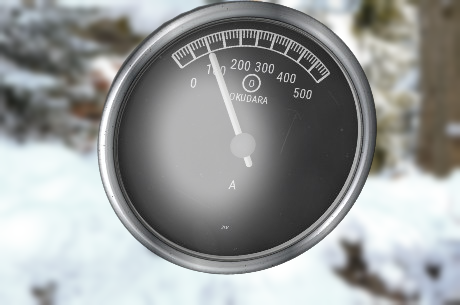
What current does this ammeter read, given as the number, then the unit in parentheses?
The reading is 100 (A)
